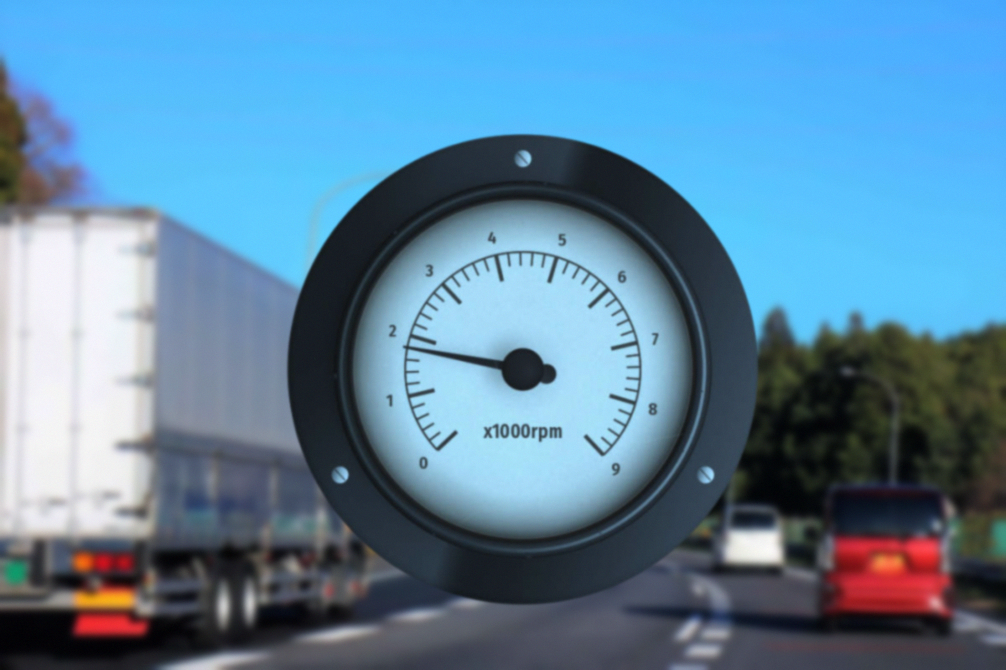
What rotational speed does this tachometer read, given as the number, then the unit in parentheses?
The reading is 1800 (rpm)
